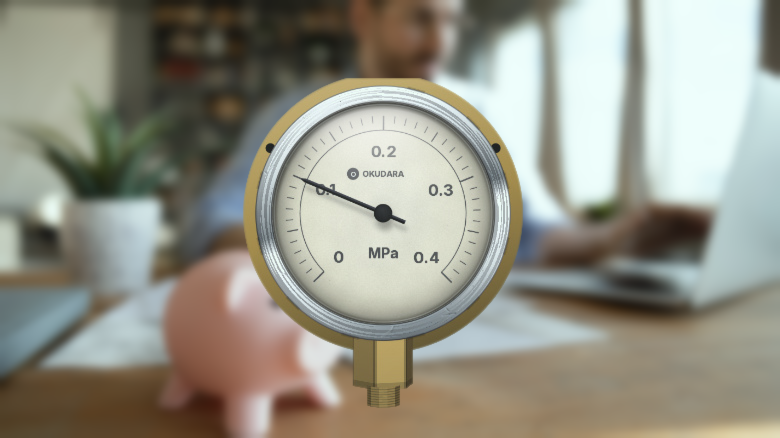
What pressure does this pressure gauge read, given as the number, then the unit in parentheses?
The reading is 0.1 (MPa)
